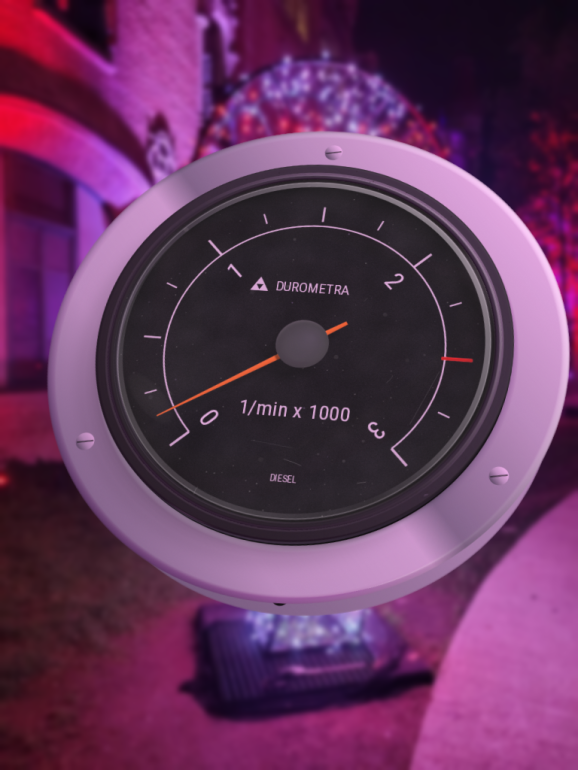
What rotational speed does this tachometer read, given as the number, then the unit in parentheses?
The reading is 125 (rpm)
